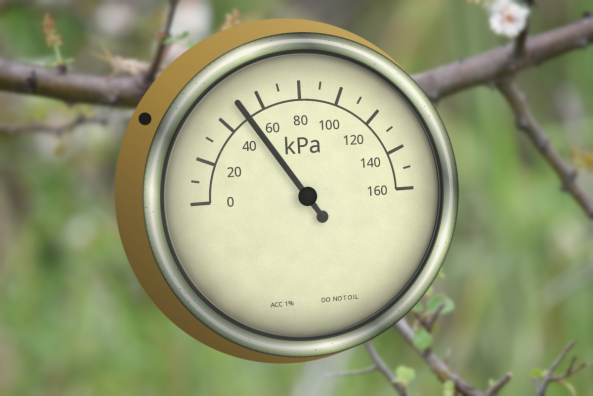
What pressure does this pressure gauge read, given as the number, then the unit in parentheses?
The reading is 50 (kPa)
